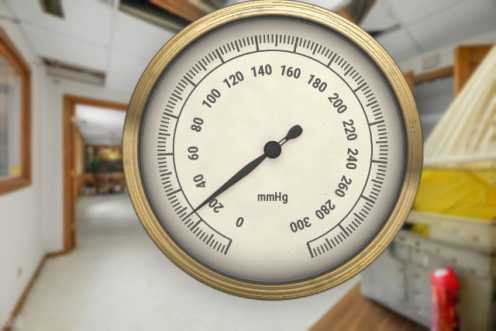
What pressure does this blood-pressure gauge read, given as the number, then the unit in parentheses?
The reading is 26 (mmHg)
